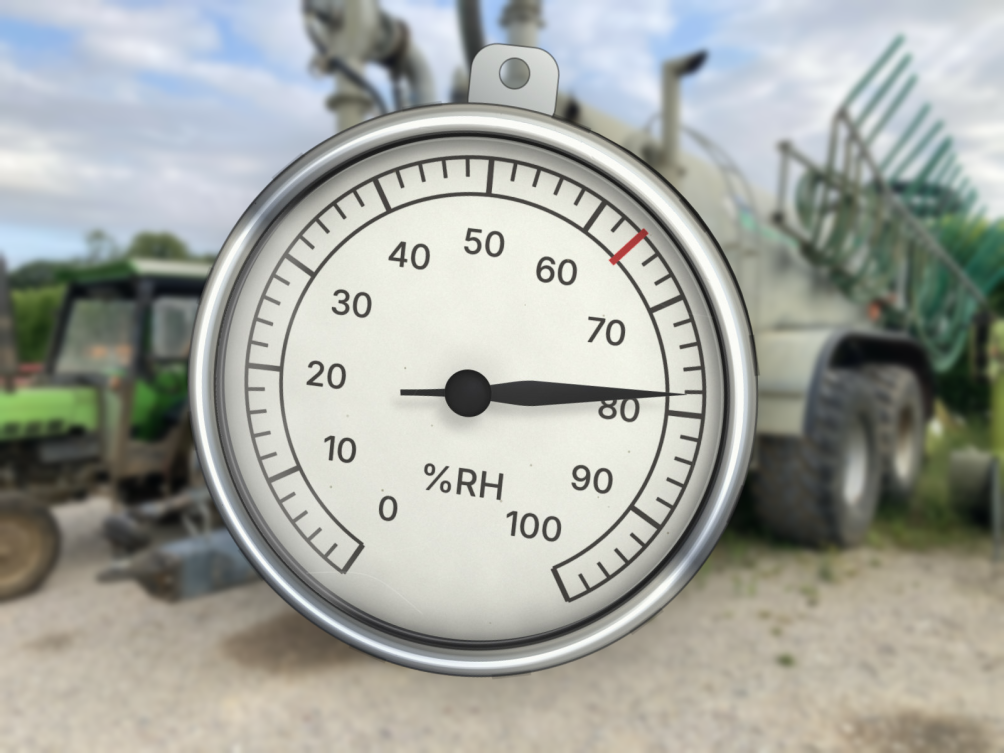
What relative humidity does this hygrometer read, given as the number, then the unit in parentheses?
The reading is 78 (%)
